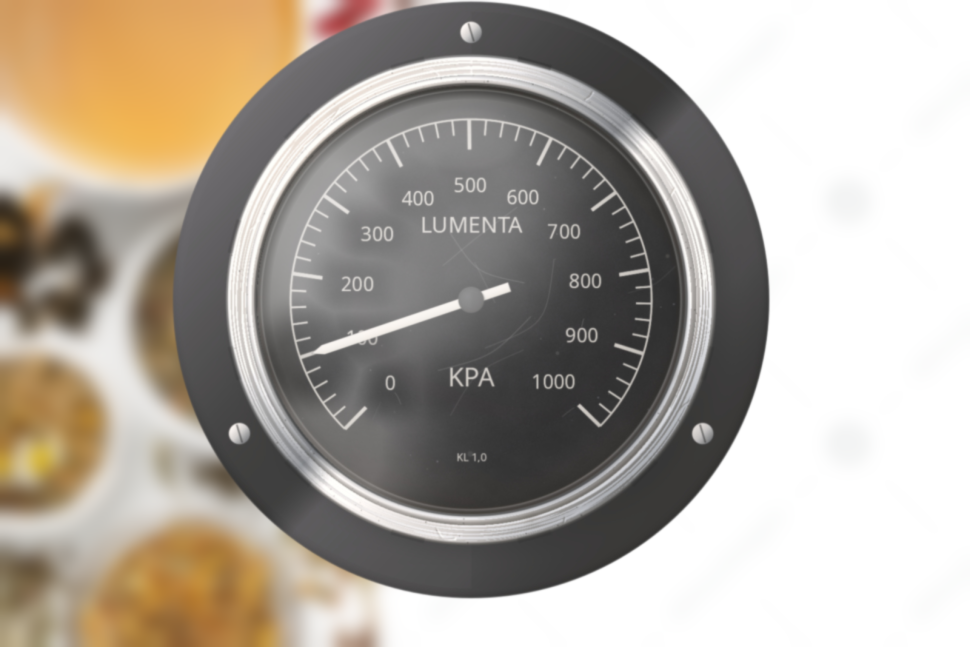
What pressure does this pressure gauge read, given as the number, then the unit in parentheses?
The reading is 100 (kPa)
